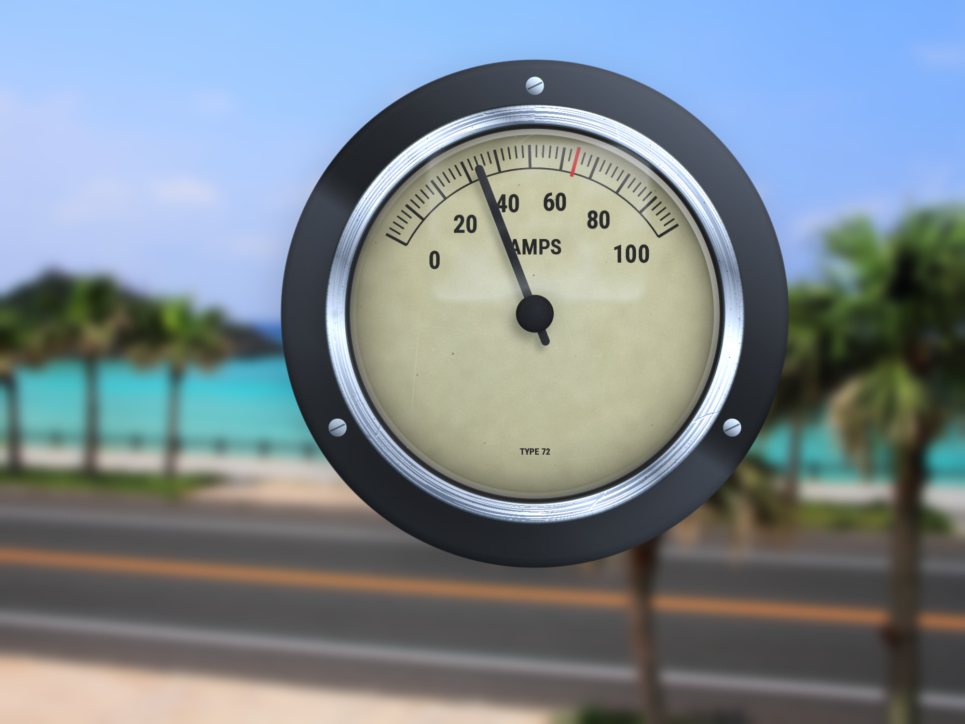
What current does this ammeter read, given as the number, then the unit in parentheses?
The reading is 34 (A)
